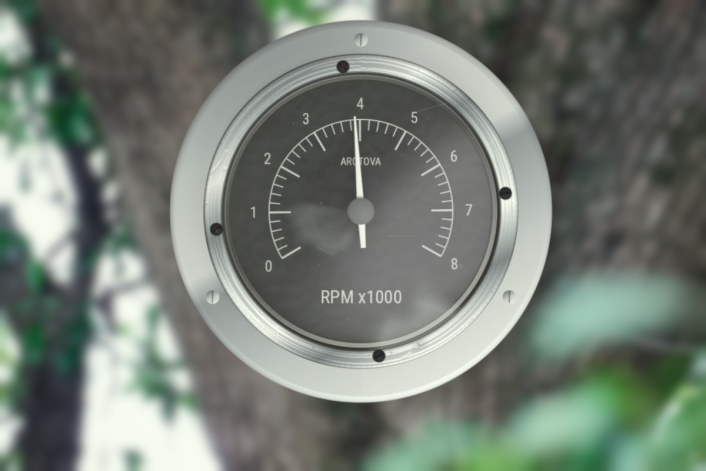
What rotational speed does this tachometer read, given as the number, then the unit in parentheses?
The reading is 3900 (rpm)
